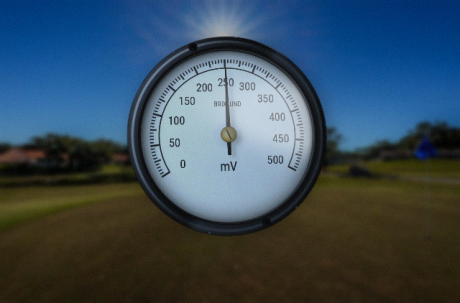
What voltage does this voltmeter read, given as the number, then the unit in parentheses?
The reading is 250 (mV)
